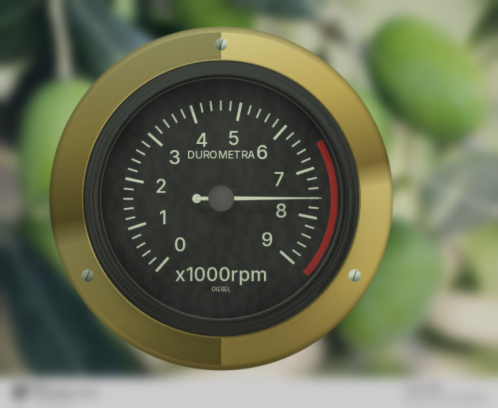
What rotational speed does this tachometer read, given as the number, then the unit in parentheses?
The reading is 7600 (rpm)
